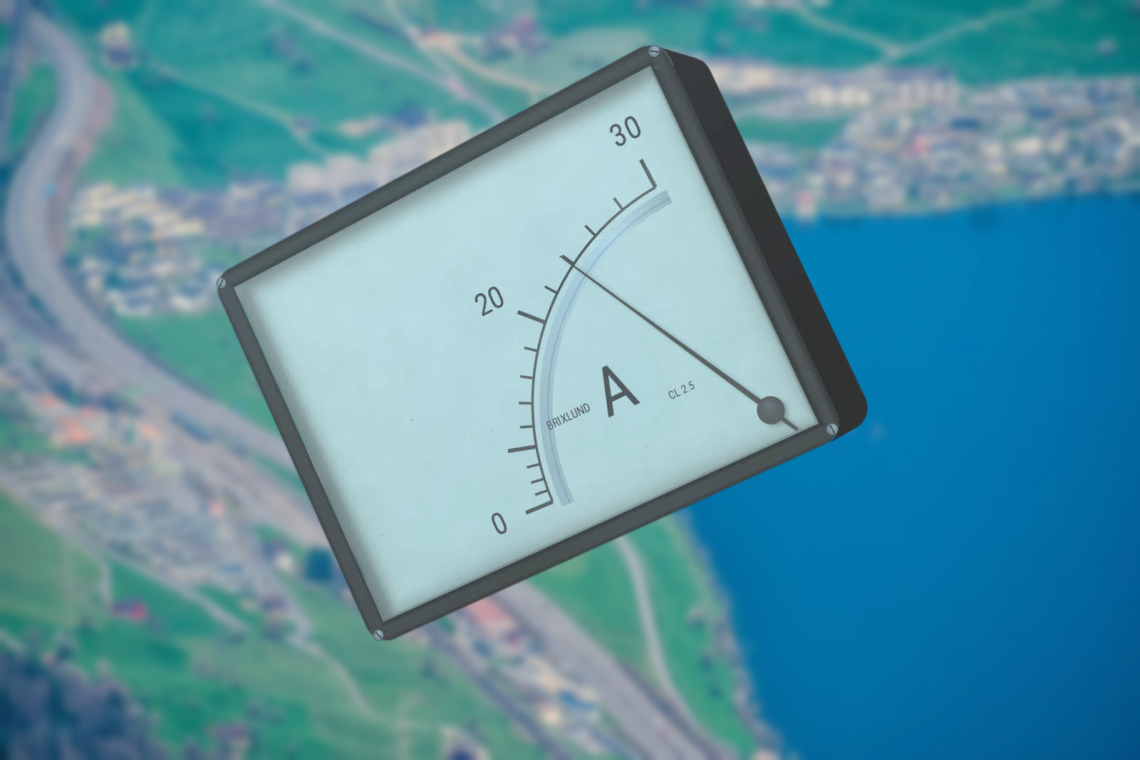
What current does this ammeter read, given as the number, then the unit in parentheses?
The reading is 24 (A)
